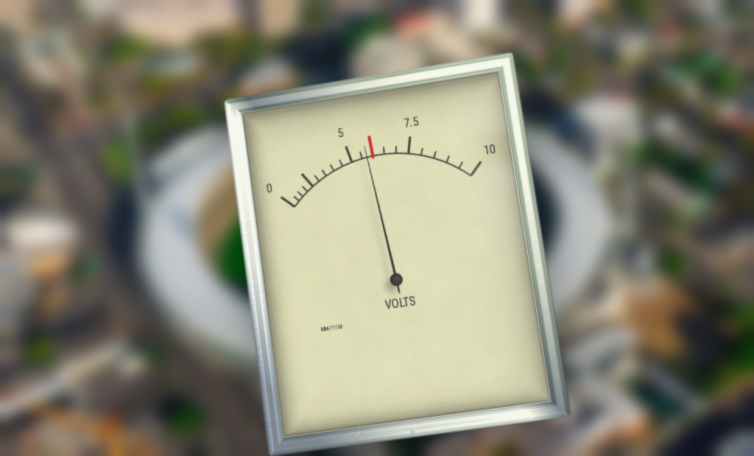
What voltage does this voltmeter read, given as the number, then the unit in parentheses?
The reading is 5.75 (V)
